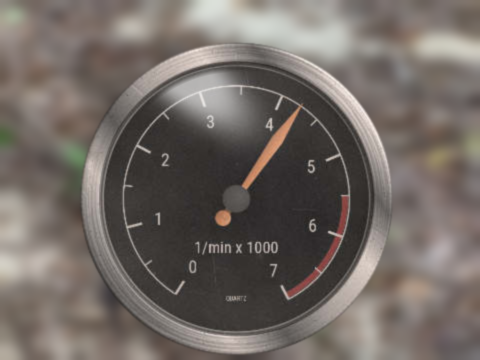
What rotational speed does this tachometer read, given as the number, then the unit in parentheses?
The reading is 4250 (rpm)
